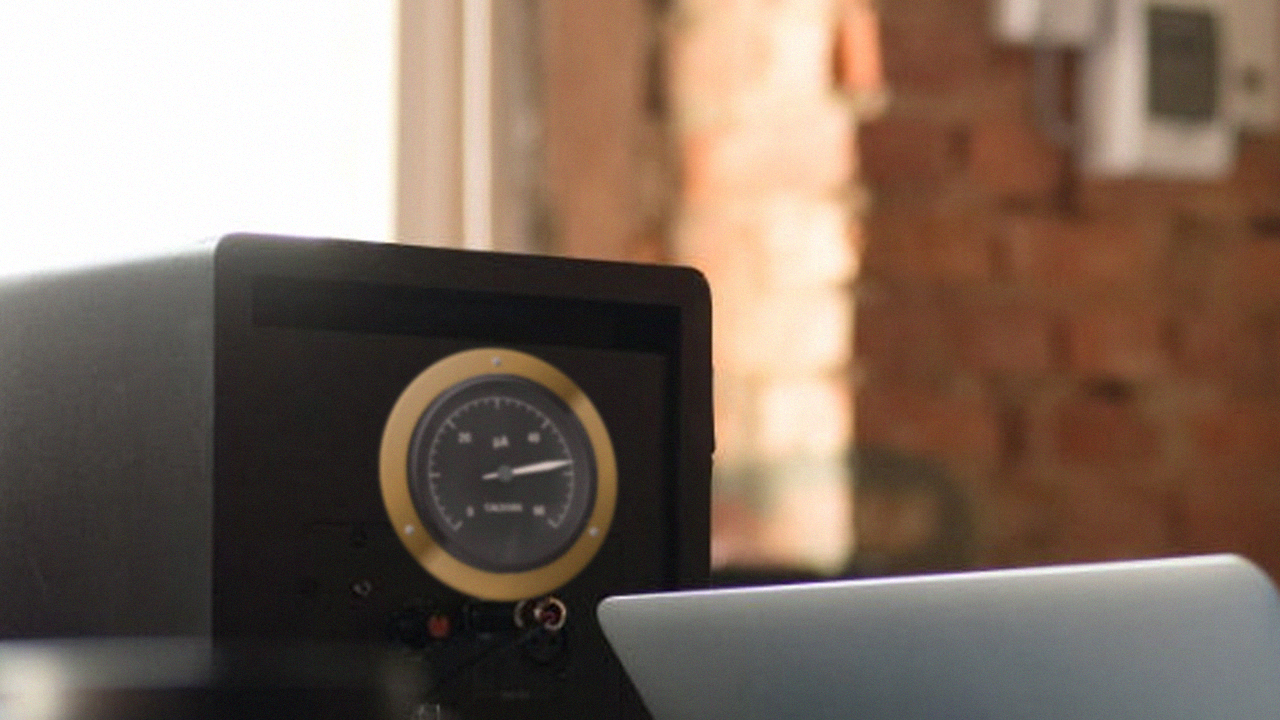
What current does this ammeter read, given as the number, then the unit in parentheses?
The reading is 48 (µA)
